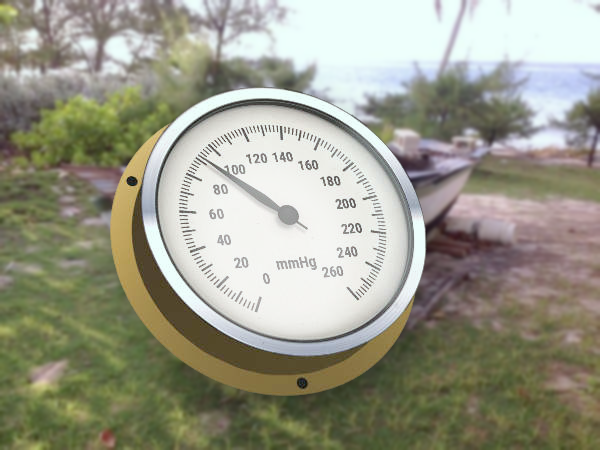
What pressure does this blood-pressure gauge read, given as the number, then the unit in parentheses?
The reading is 90 (mmHg)
